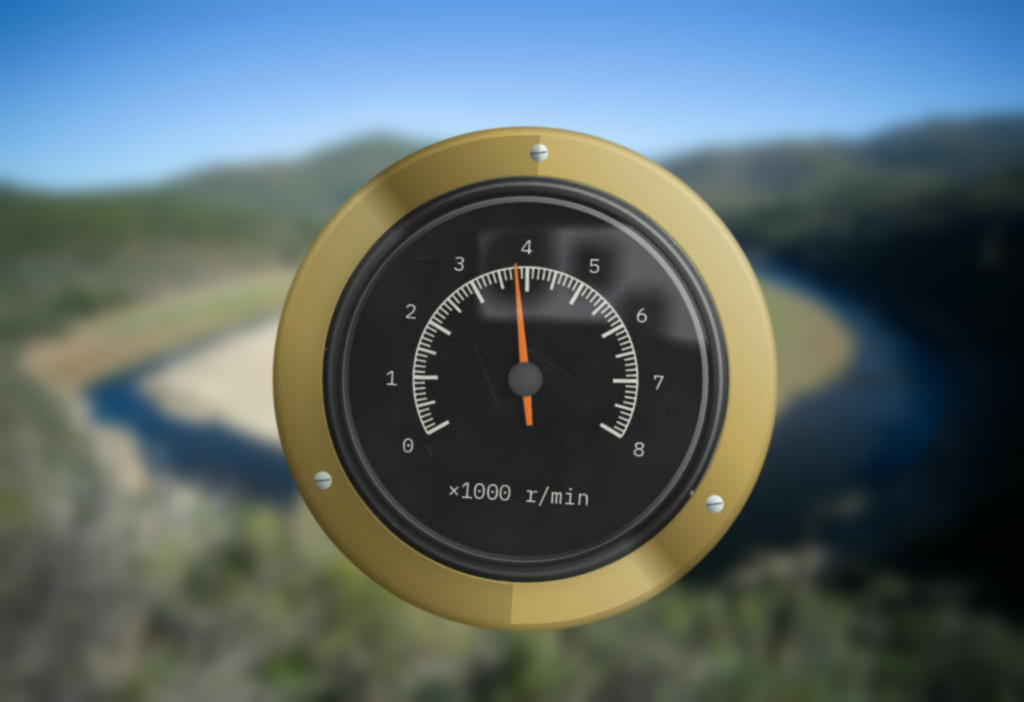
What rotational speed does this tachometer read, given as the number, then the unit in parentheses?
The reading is 3800 (rpm)
